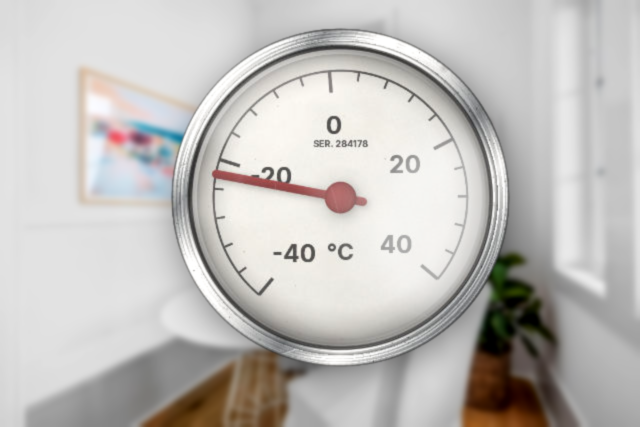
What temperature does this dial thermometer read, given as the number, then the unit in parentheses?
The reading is -22 (°C)
